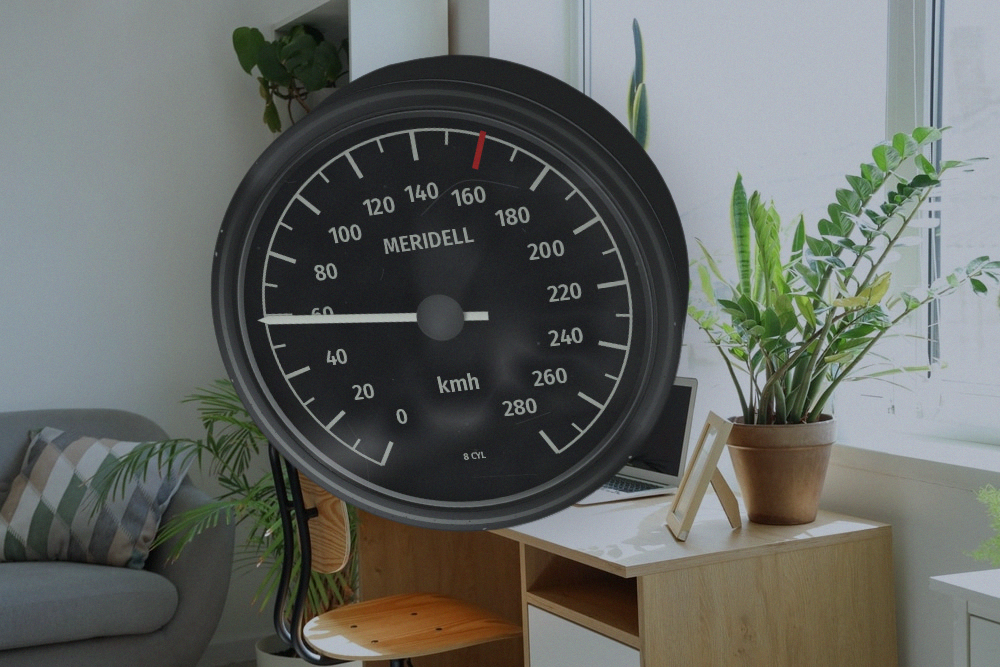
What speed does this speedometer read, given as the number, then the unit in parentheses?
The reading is 60 (km/h)
